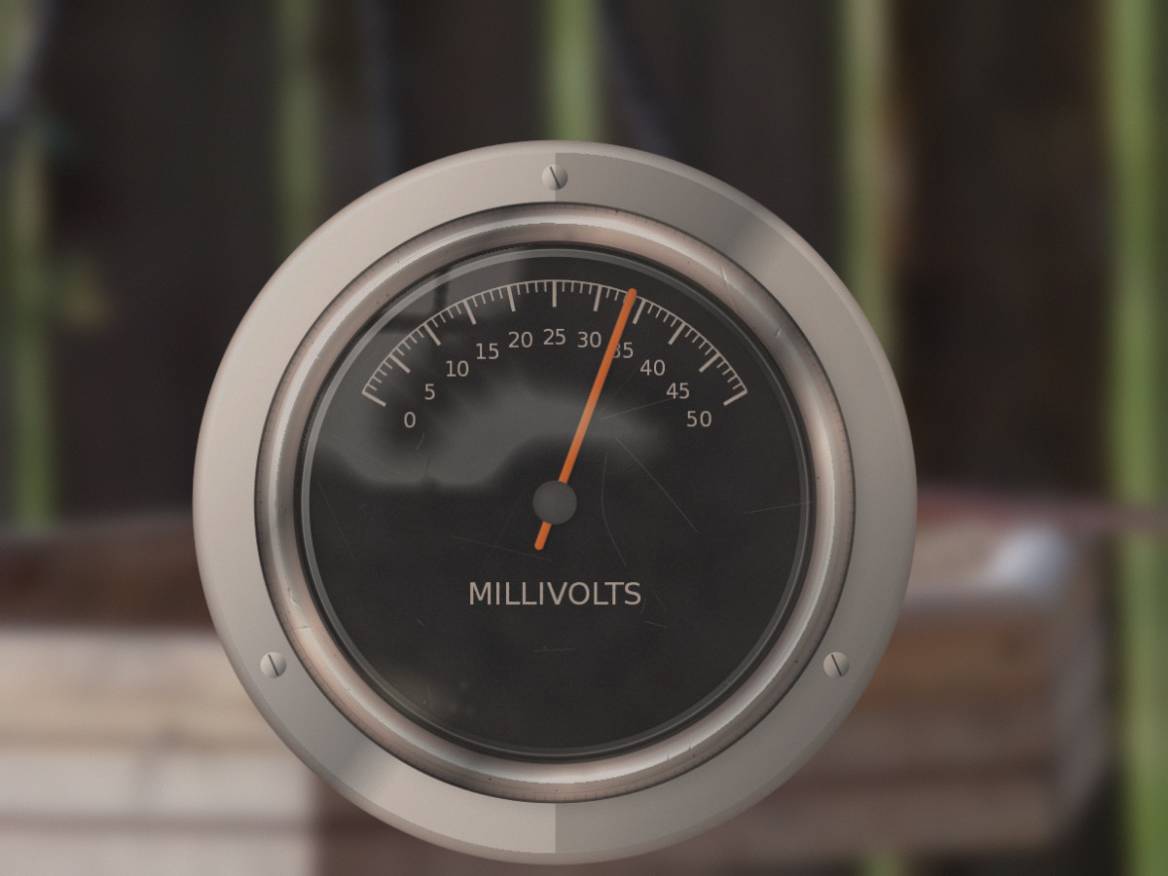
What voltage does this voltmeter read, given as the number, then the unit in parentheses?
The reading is 33.5 (mV)
